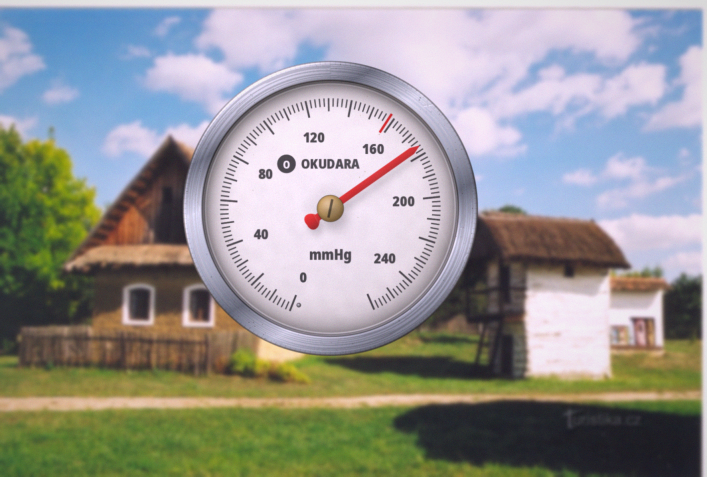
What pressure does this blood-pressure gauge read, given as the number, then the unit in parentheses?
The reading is 176 (mmHg)
